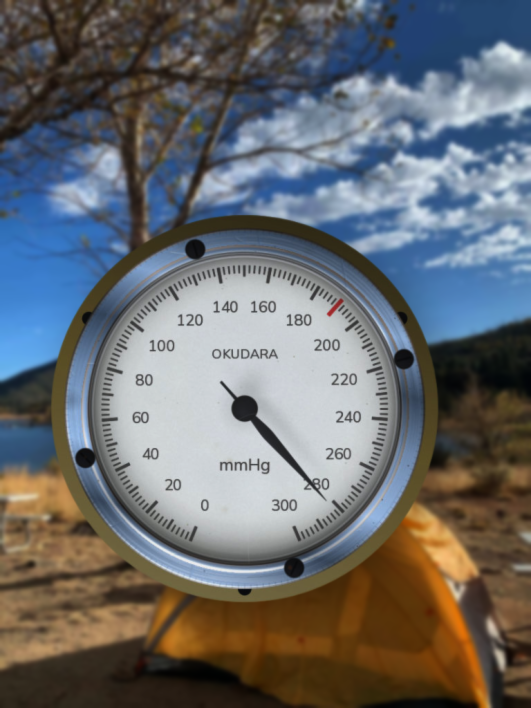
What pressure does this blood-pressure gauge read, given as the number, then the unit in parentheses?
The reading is 282 (mmHg)
